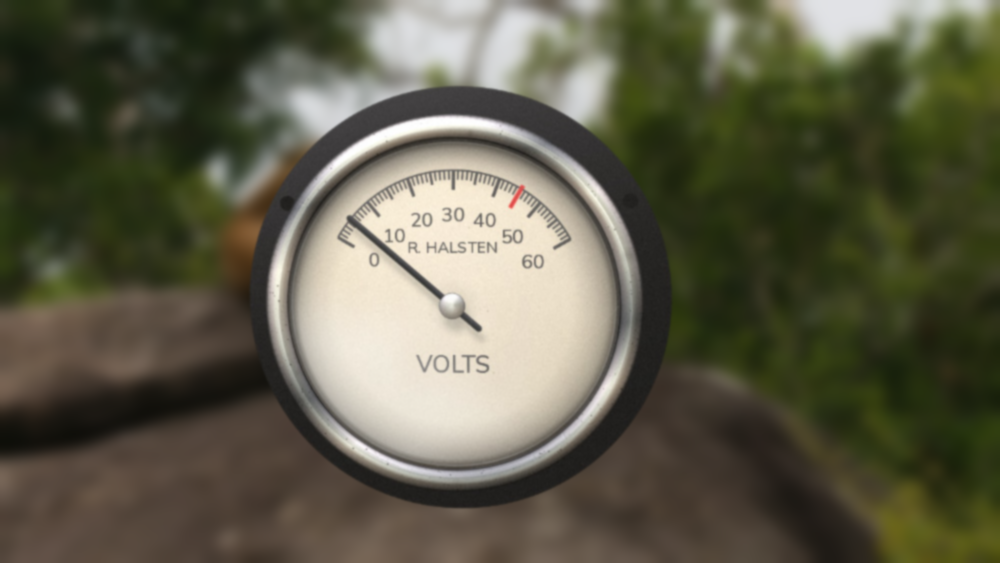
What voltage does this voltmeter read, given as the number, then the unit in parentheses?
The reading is 5 (V)
